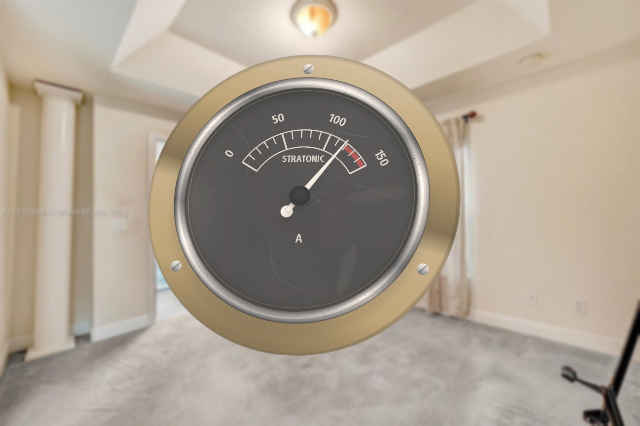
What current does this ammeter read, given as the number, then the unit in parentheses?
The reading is 120 (A)
